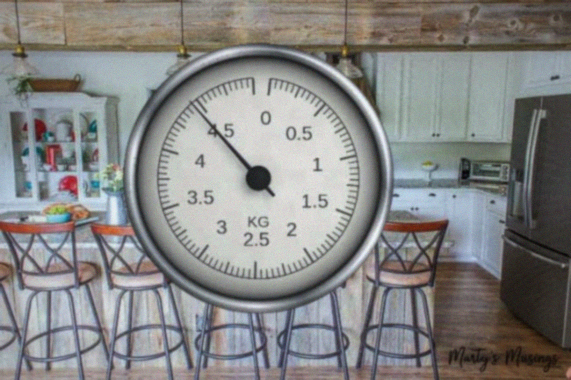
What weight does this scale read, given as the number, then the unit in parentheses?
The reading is 4.45 (kg)
